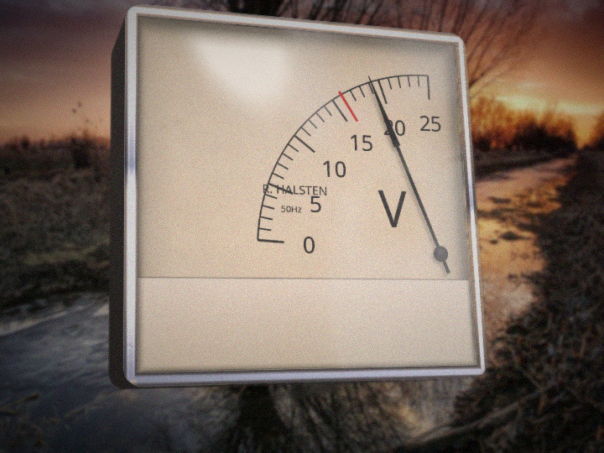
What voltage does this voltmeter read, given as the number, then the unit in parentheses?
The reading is 19 (V)
